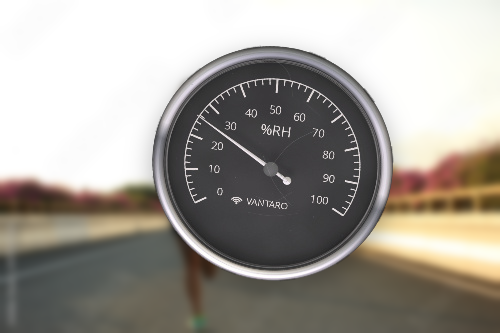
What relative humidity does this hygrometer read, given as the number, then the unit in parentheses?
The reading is 26 (%)
